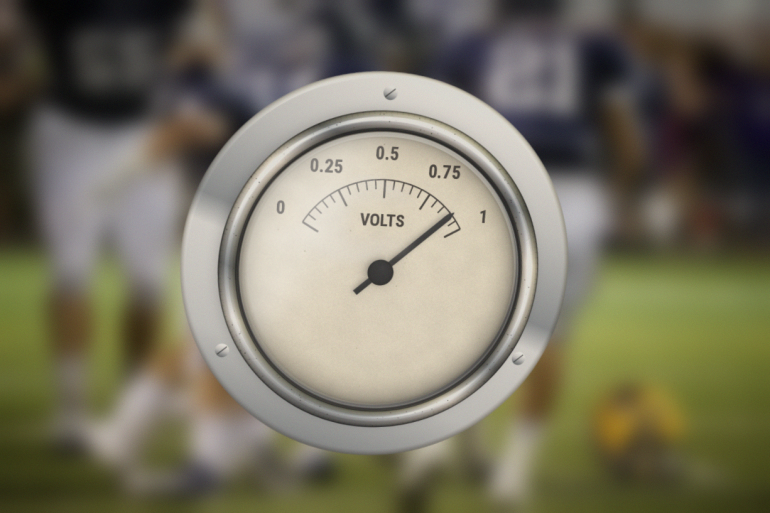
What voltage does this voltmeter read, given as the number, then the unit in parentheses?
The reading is 0.9 (V)
